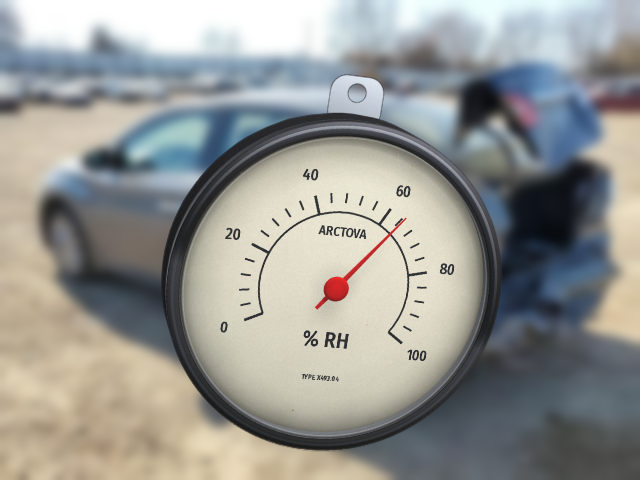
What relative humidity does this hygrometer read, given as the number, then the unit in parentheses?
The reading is 64 (%)
